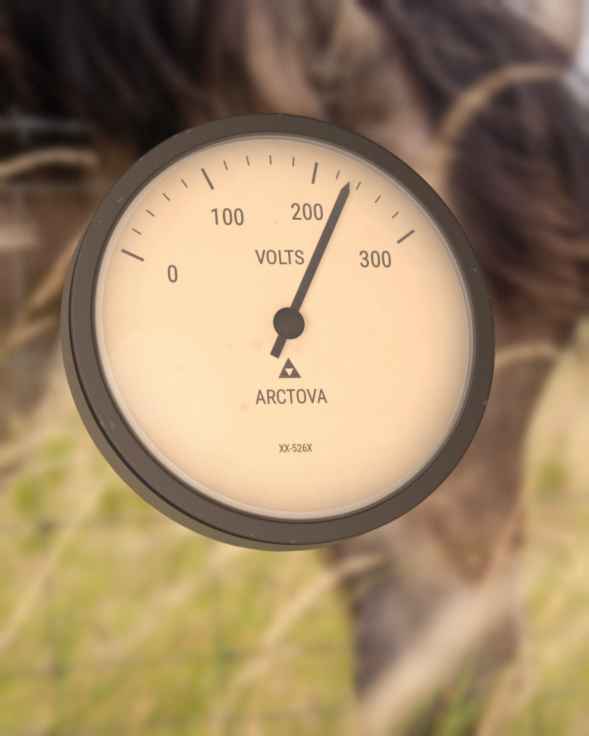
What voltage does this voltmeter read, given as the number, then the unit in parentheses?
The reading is 230 (V)
